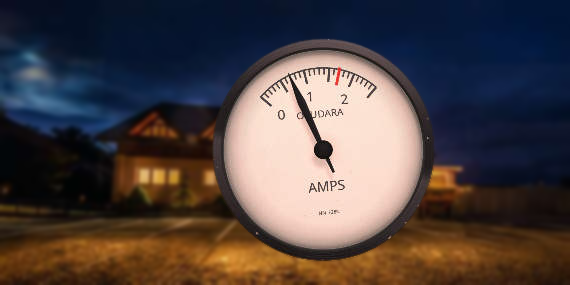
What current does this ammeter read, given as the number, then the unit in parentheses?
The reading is 0.7 (A)
